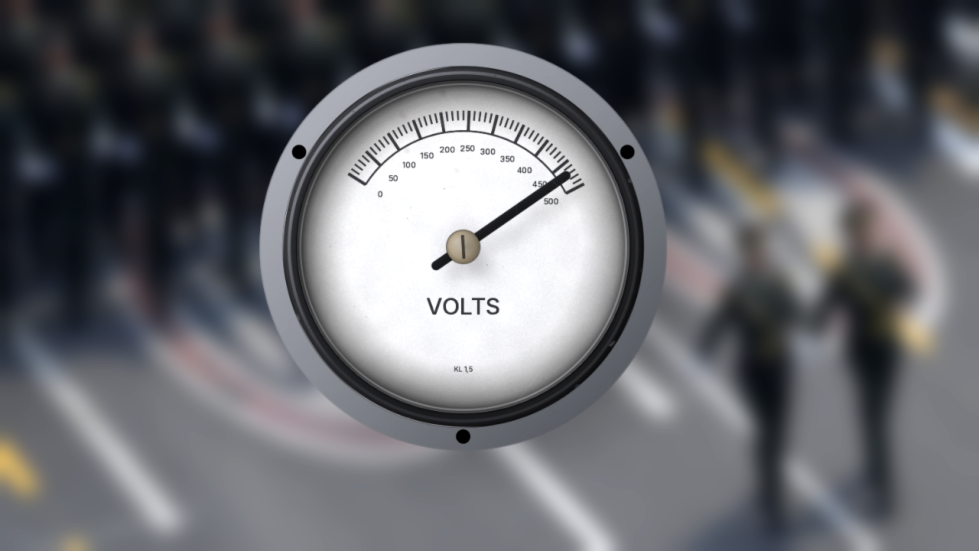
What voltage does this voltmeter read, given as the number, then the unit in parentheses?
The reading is 470 (V)
